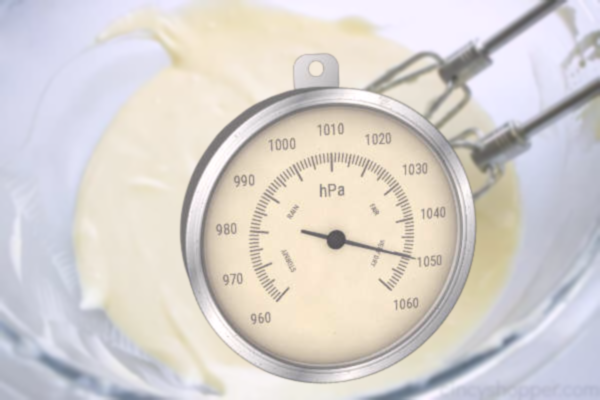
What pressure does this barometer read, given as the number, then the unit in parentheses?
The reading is 1050 (hPa)
